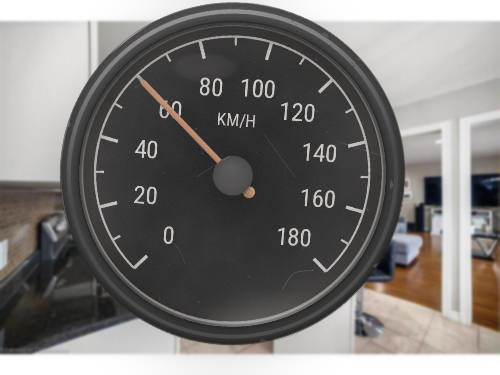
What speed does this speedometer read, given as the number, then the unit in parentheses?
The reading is 60 (km/h)
